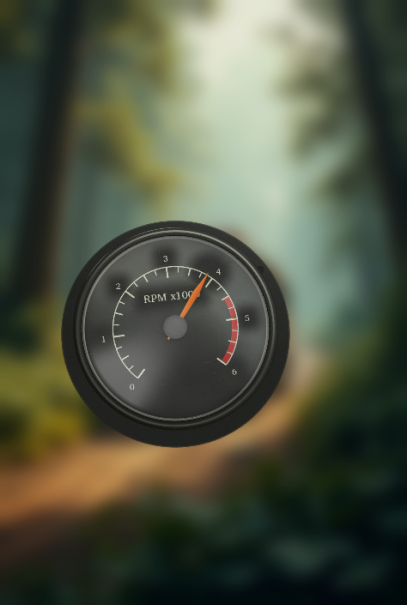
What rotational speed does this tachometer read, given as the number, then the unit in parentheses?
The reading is 3875 (rpm)
